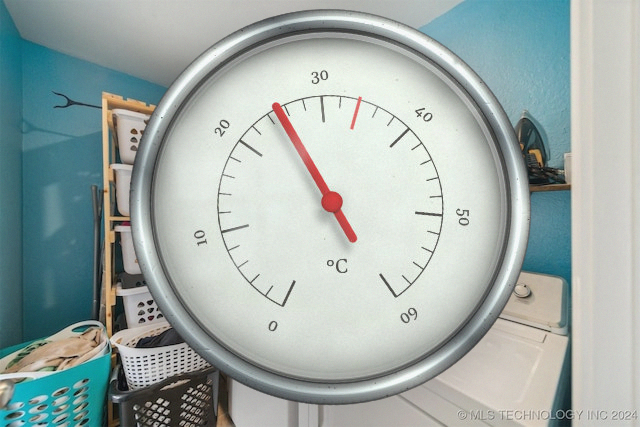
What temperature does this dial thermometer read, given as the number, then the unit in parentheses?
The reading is 25 (°C)
